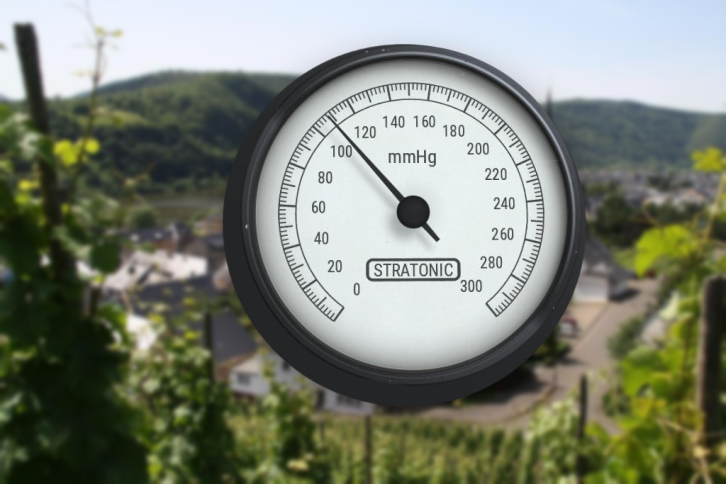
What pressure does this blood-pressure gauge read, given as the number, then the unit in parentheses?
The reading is 108 (mmHg)
